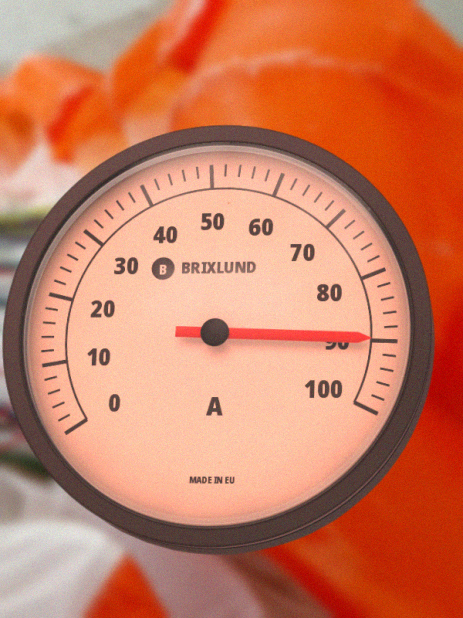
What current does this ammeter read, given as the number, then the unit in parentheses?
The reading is 90 (A)
